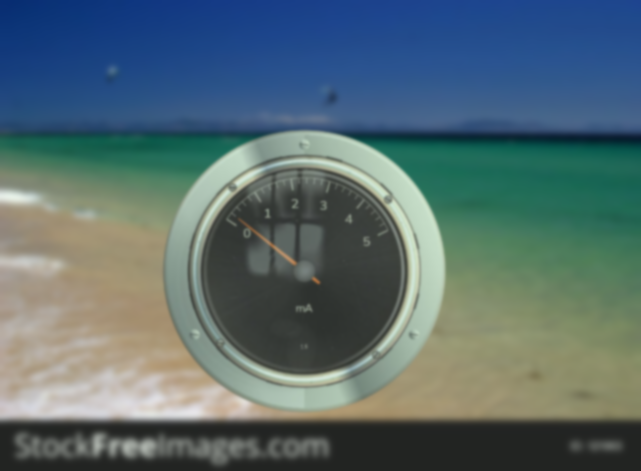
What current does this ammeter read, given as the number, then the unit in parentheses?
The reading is 0.2 (mA)
